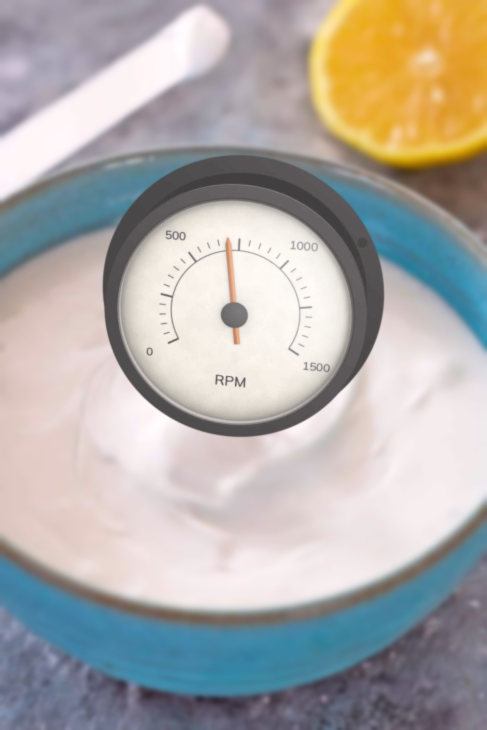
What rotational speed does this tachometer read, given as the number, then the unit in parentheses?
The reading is 700 (rpm)
